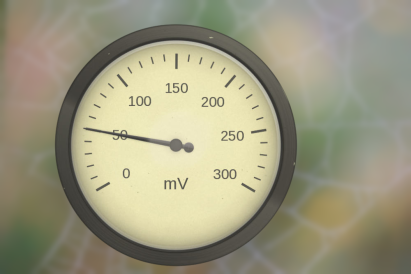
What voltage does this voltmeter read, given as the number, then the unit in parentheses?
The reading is 50 (mV)
